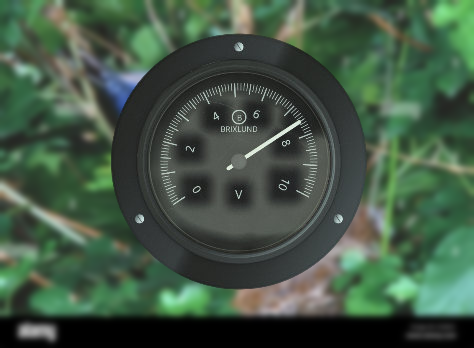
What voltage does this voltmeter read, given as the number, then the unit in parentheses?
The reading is 7.5 (V)
